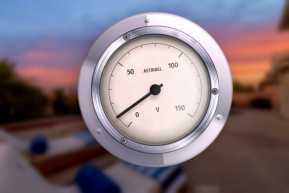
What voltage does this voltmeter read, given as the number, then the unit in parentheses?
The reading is 10 (V)
